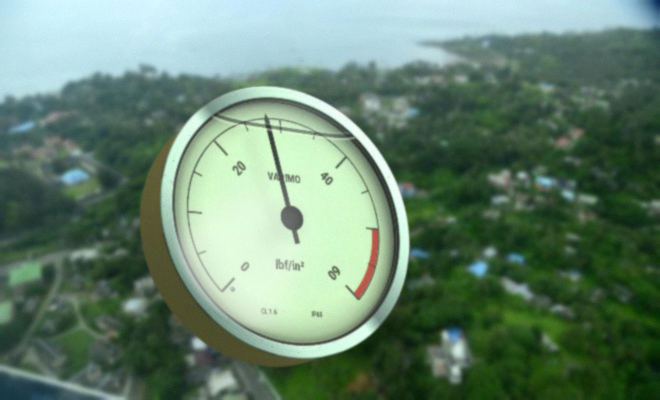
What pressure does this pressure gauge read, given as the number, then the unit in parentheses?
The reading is 27.5 (psi)
